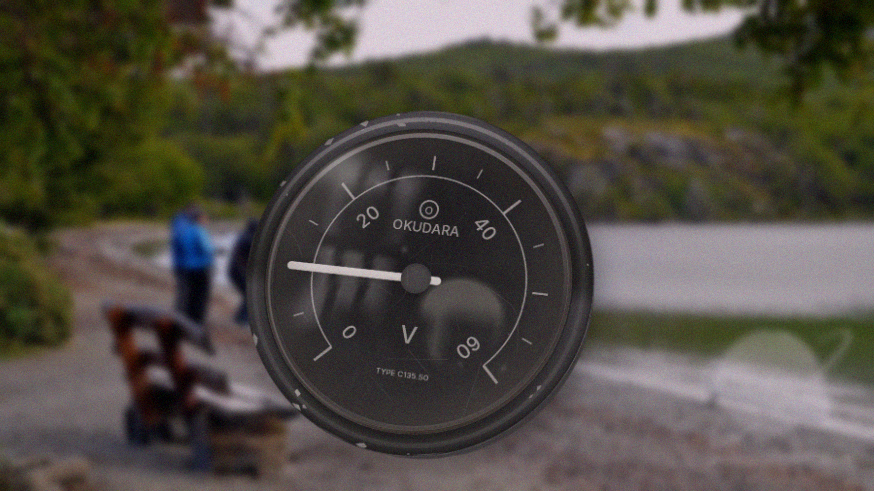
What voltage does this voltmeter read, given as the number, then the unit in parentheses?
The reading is 10 (V)
